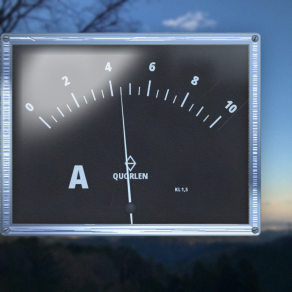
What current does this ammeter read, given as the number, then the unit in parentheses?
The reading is 4.5 (A)
